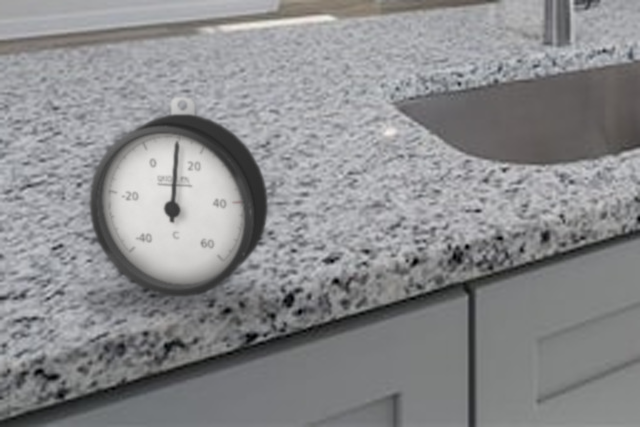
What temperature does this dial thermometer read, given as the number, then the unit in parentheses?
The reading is 12 (°C)
